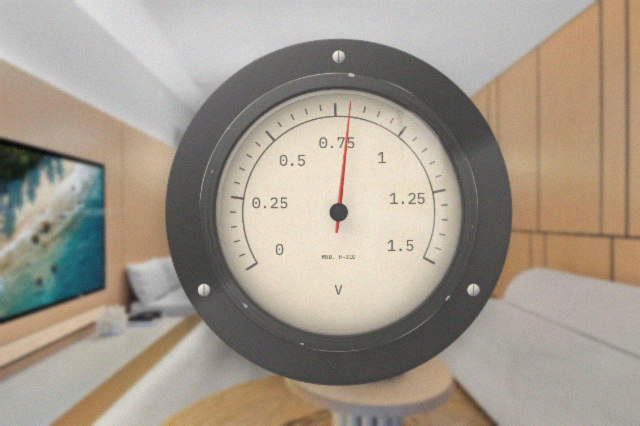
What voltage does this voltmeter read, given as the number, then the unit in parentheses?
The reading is 0.8 (V)
